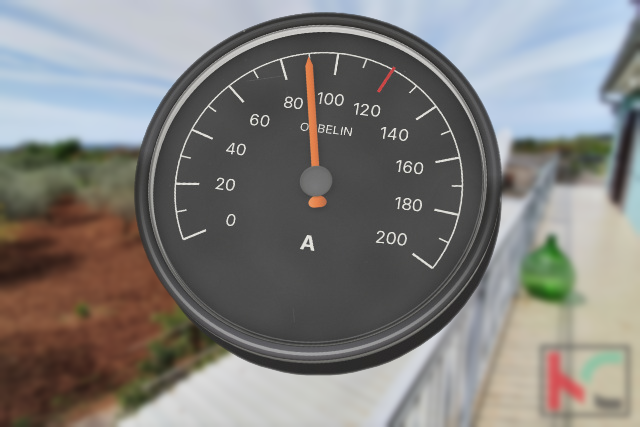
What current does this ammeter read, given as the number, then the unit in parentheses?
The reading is 90 (A)
